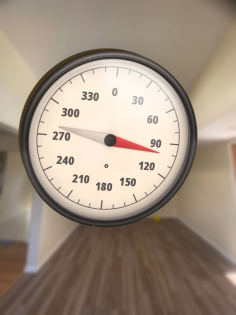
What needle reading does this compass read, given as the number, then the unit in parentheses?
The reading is 100 (°)
